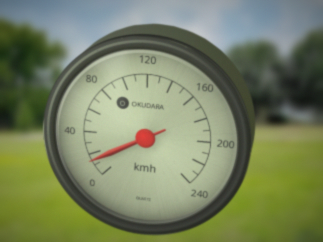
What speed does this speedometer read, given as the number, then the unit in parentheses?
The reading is 15 (km/h)
